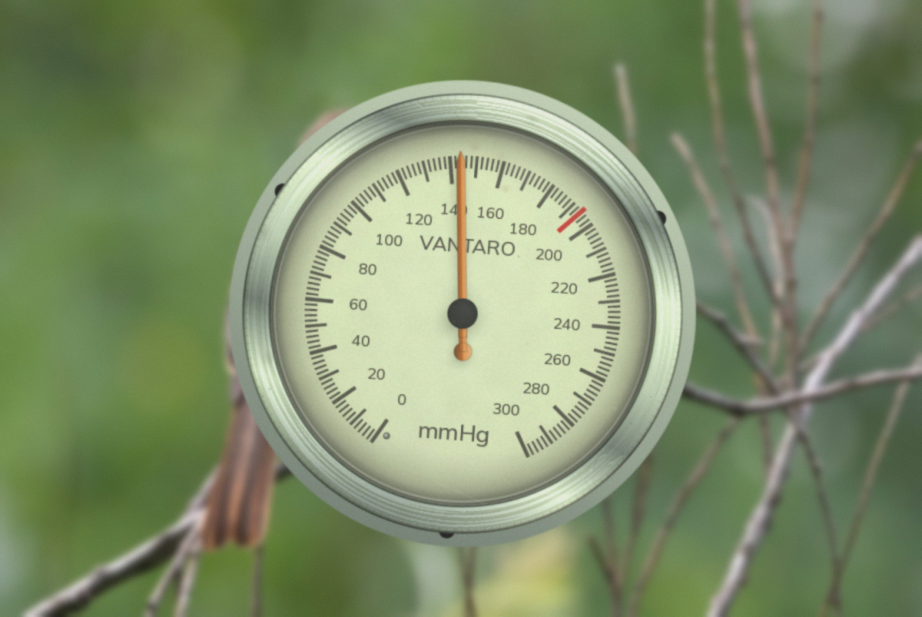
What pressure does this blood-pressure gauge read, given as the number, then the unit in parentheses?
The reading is 144 (mmHg)
